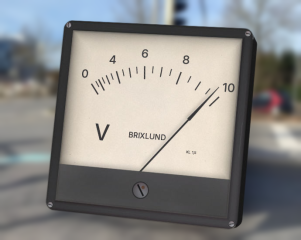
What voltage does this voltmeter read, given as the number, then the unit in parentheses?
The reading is 9.75 (V)
